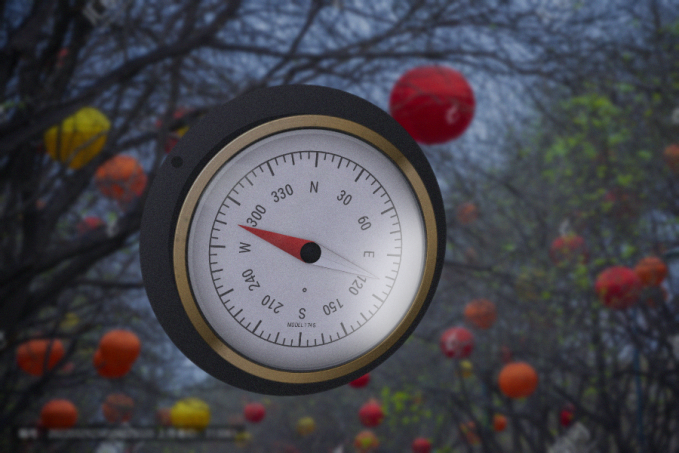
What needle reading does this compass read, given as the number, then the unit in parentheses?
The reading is 287.5 (°)
